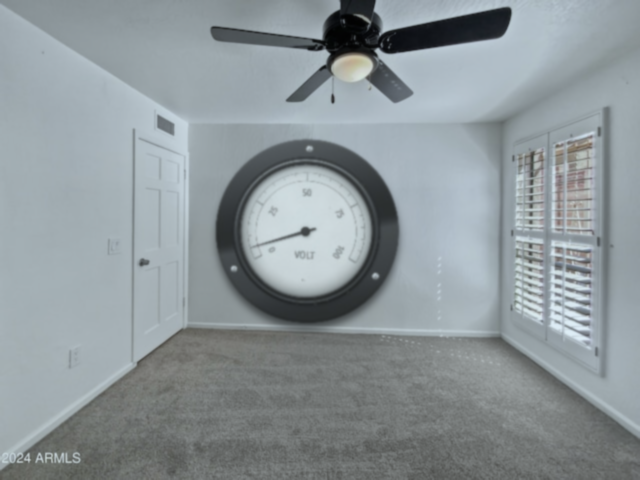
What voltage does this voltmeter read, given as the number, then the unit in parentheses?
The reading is 5 (V)
